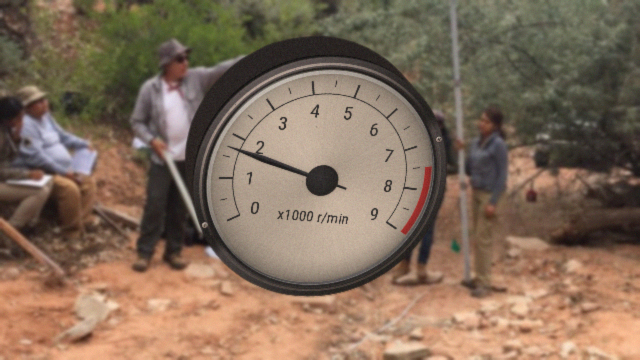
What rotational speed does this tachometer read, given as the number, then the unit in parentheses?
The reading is 1750 (rpm)
